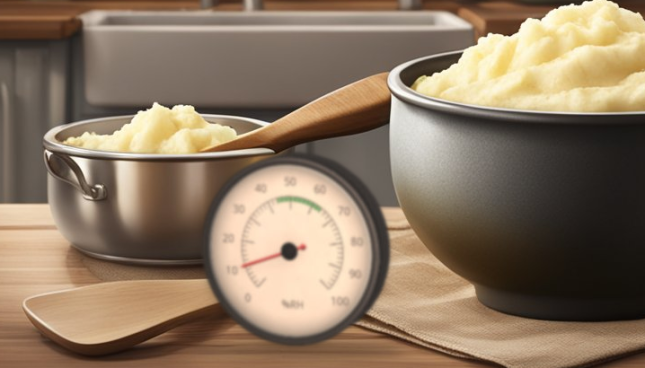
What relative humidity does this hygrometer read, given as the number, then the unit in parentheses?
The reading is 10 (%)
